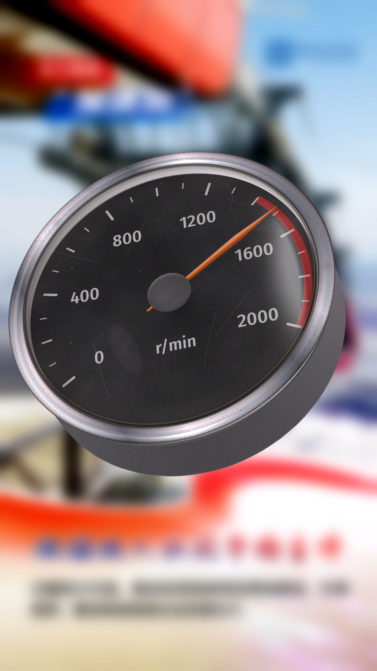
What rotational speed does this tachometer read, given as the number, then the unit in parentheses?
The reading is 1500 (rpm)
